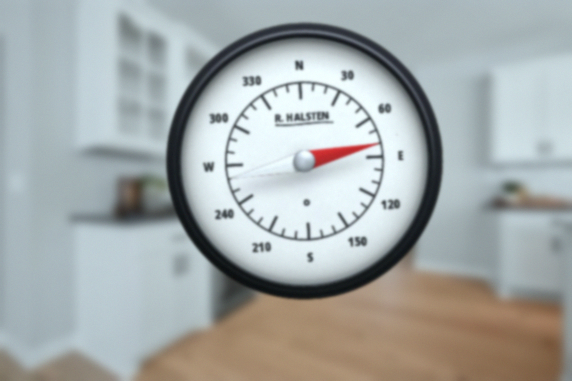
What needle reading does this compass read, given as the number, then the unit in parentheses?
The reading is 80 (°)
